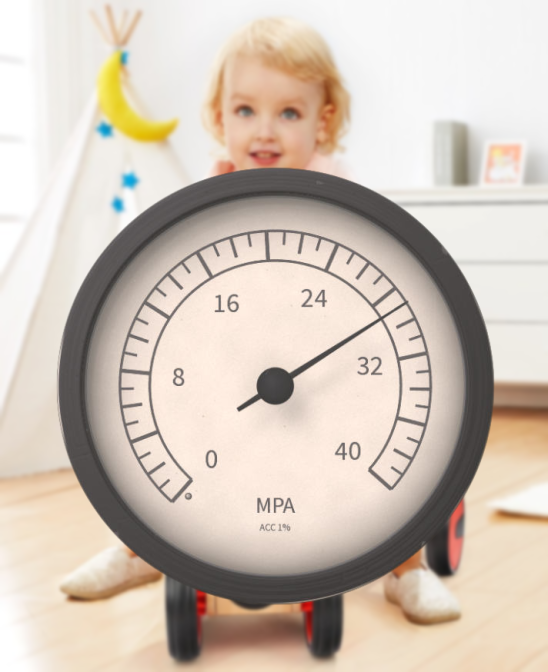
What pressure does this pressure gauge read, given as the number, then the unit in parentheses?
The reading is 29 (MPa)
